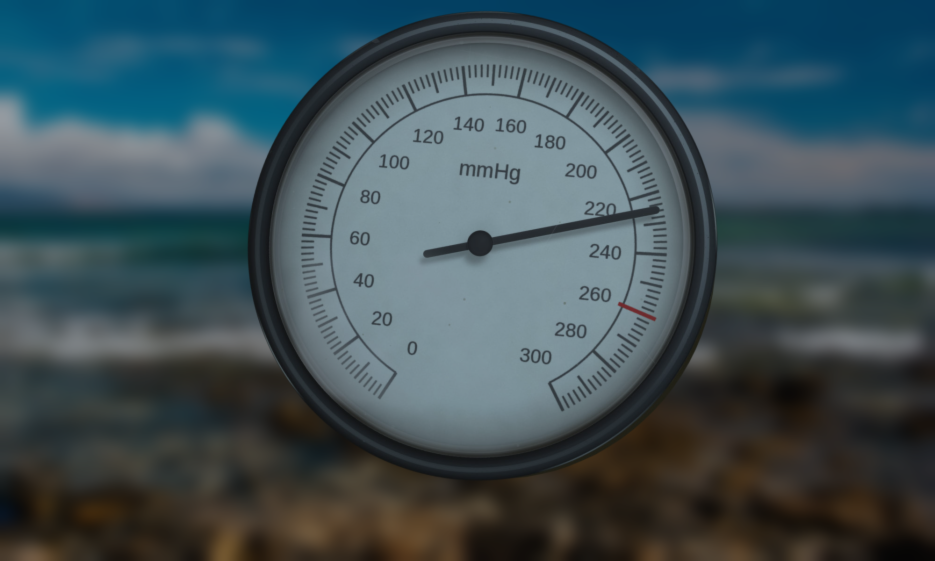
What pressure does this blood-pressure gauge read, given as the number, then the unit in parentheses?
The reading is 226 (mmHg)
